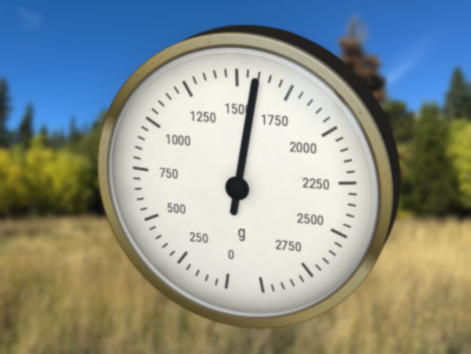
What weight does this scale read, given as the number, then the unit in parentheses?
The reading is 1600 (g)
